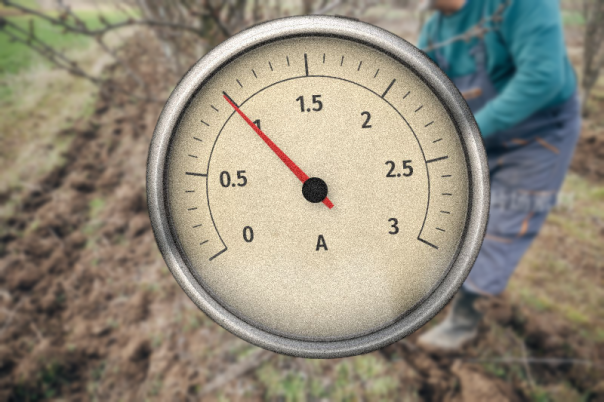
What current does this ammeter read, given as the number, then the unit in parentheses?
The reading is 1 (A)
